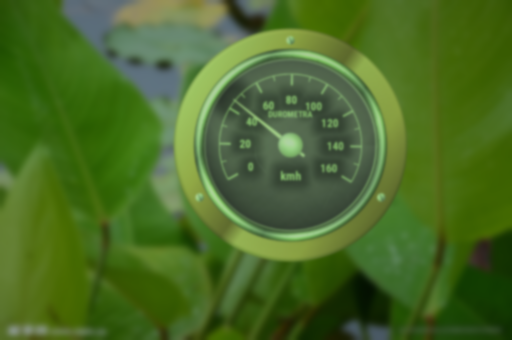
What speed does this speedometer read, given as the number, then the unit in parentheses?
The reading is 45 (km/h)
